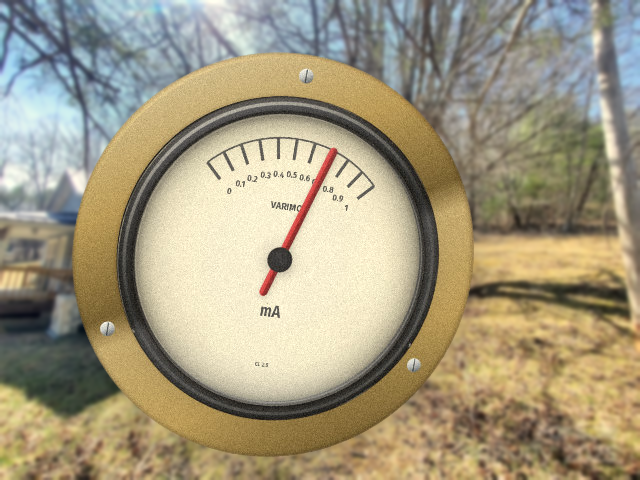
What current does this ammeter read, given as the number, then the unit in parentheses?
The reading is 0.7 (mA)
